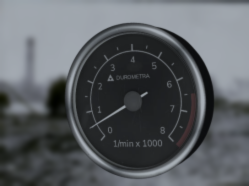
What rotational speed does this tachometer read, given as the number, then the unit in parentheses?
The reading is 500 (rpm)
